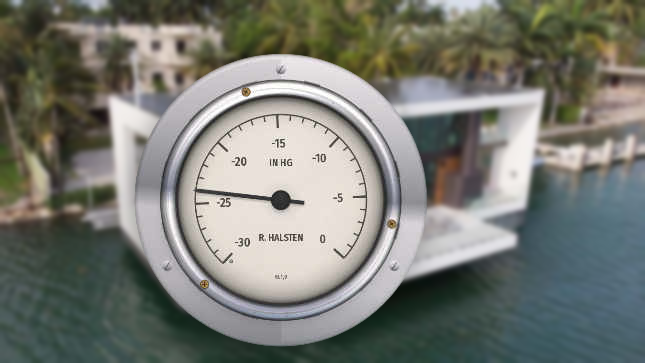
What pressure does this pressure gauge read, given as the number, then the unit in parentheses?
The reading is -24 (inHg)
